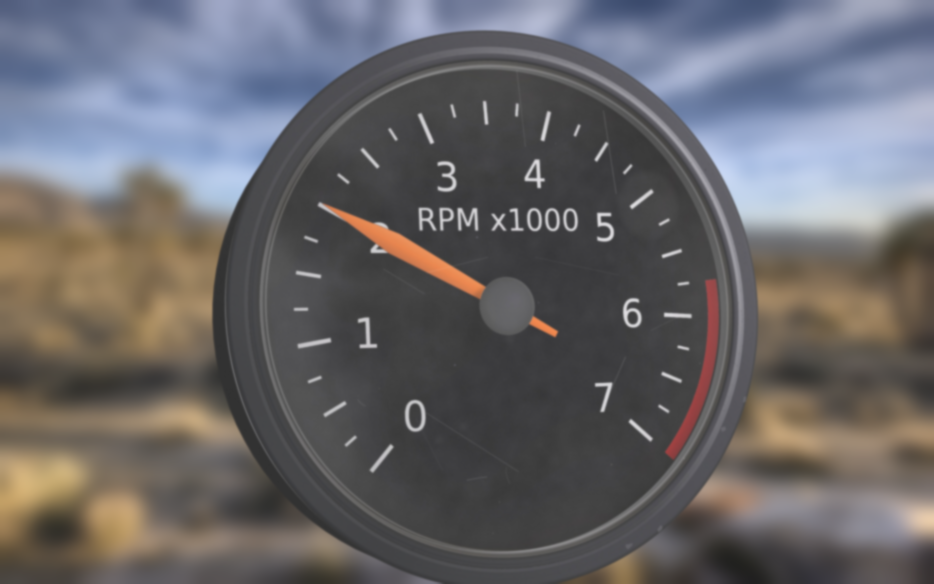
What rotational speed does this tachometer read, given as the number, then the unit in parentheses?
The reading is 2000 (rpm)
